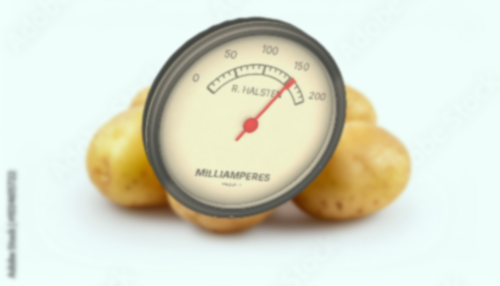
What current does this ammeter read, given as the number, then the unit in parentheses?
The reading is 150 (mA)
